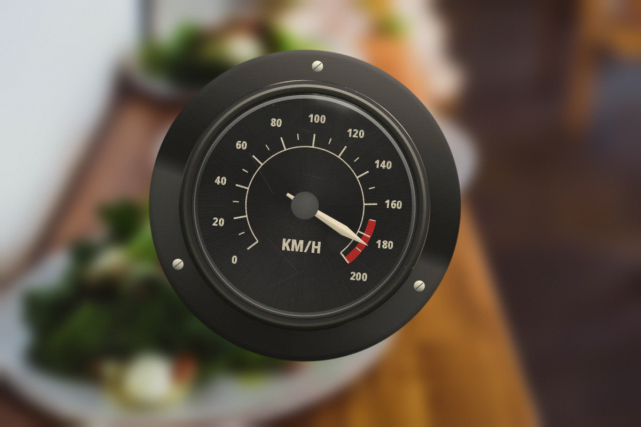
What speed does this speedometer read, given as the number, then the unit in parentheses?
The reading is 185 (km/h)
